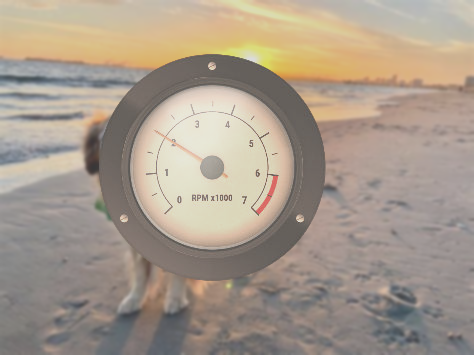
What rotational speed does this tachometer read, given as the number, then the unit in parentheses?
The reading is 2000 (rpm)
